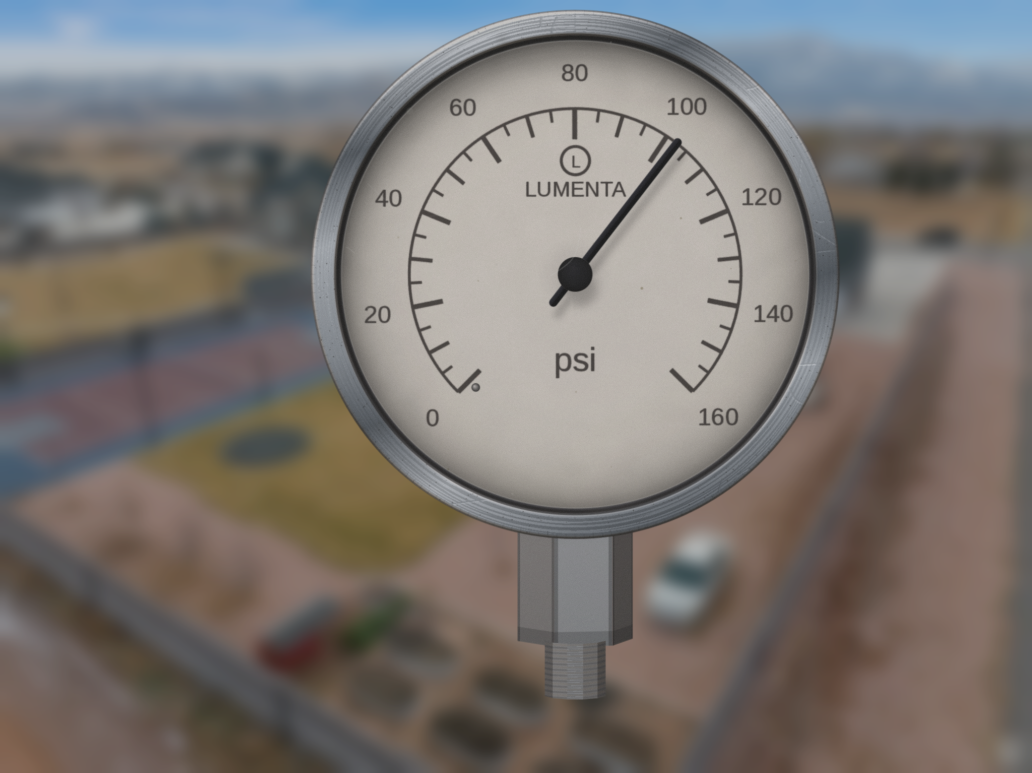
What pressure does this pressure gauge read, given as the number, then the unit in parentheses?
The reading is 102.5 (psi)
